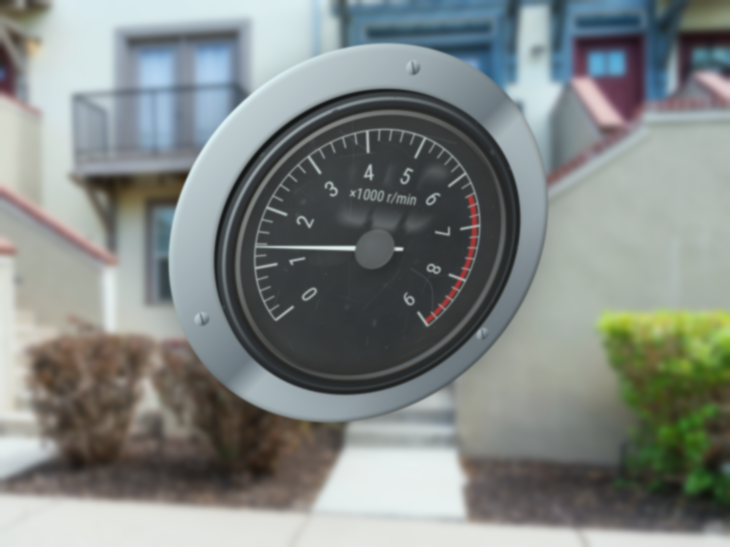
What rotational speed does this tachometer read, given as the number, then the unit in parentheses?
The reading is 1400 (rpm)
